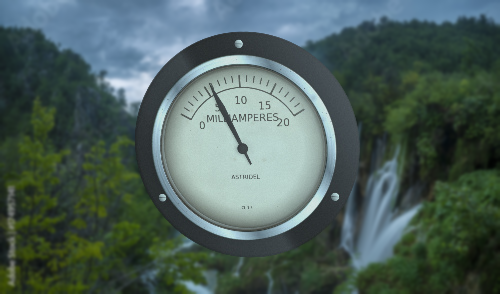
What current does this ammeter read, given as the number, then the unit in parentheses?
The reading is 6 (mA)
